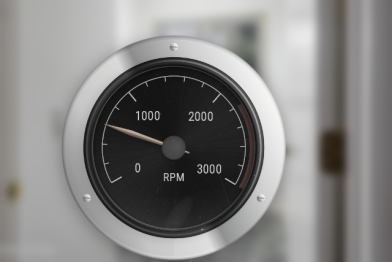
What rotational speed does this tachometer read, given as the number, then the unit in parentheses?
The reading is 600 (rpm)
